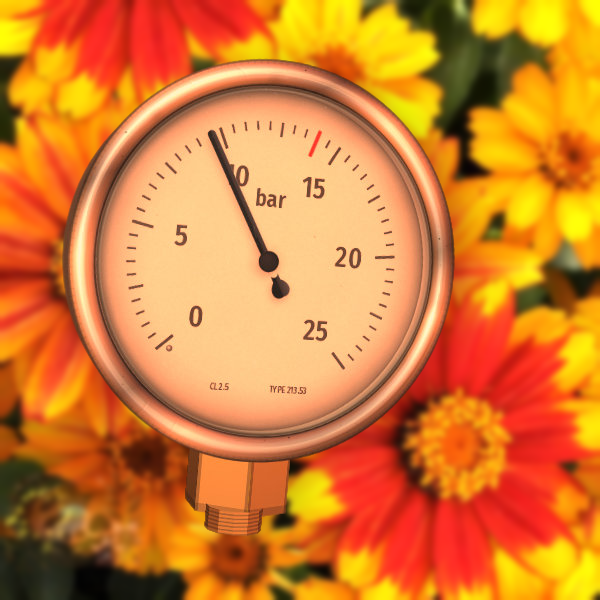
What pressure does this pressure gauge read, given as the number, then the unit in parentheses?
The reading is 9.5 (bar)
